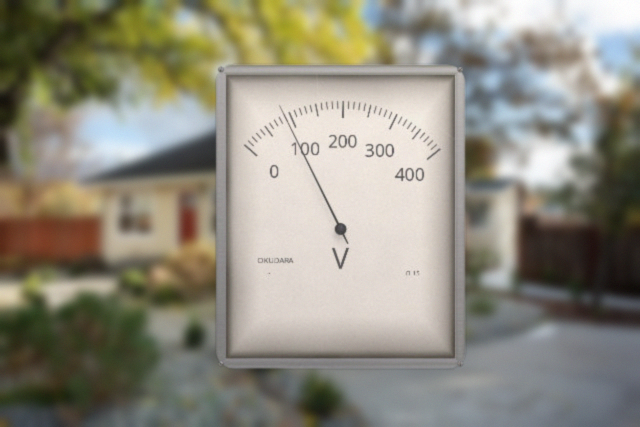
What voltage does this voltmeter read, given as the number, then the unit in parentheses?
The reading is 90 (V)
